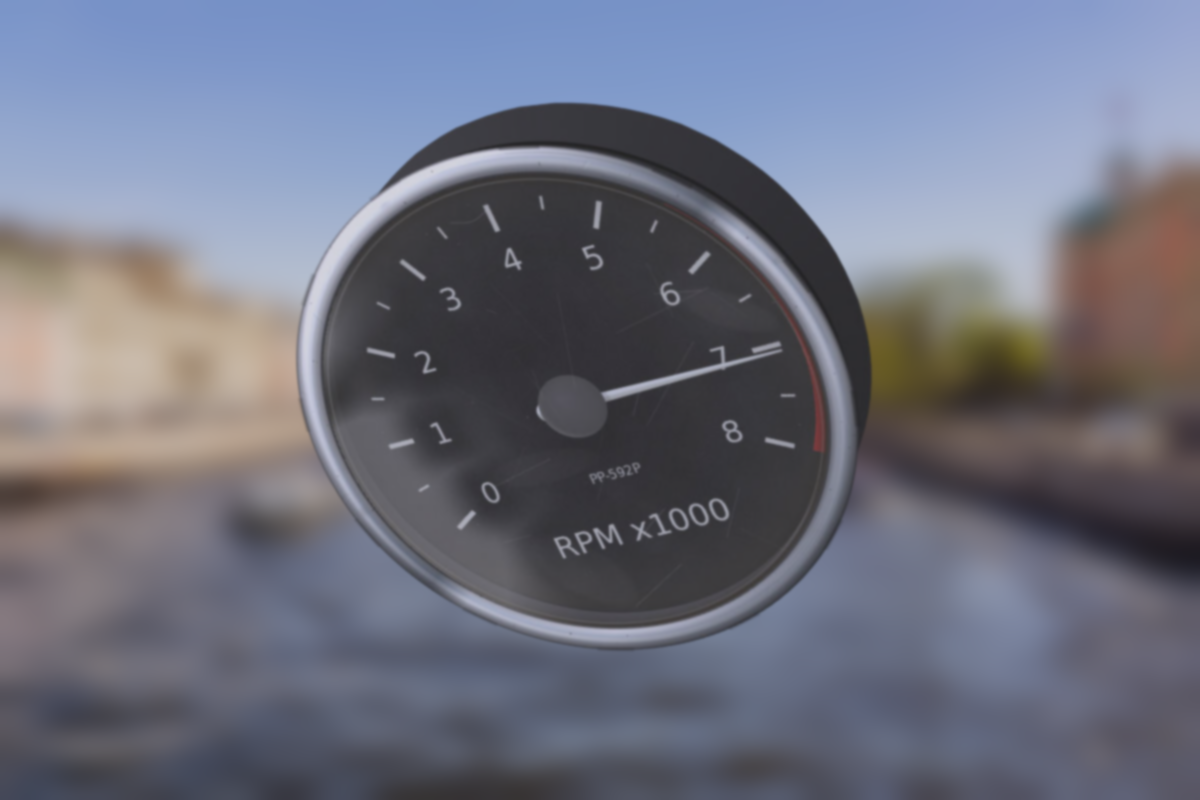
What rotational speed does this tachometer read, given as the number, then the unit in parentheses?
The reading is 7000 (rpm)
